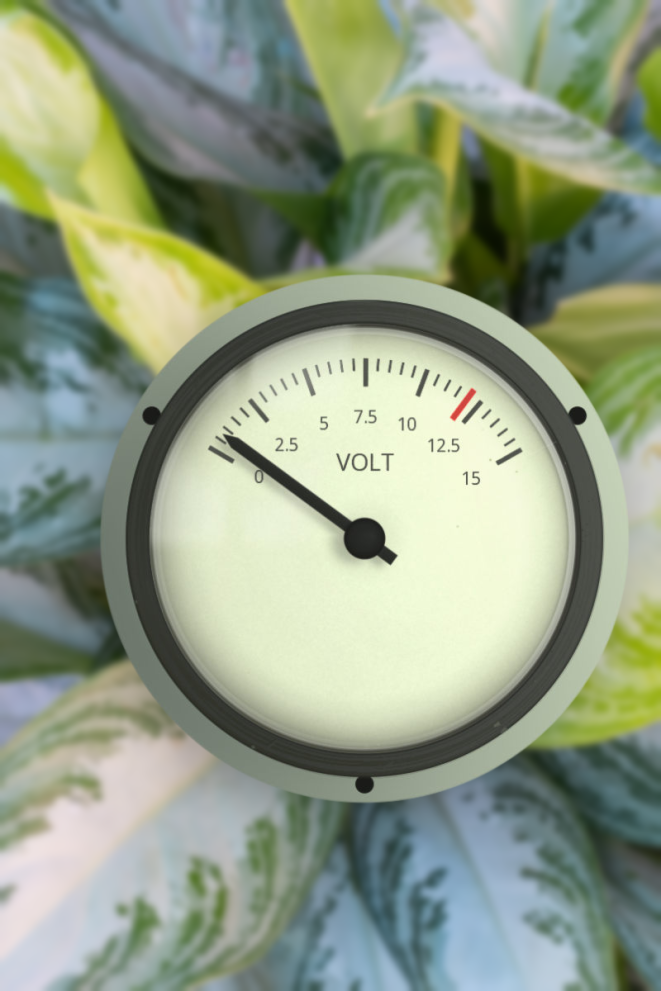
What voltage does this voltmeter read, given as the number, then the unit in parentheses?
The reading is 0.75 (V)
